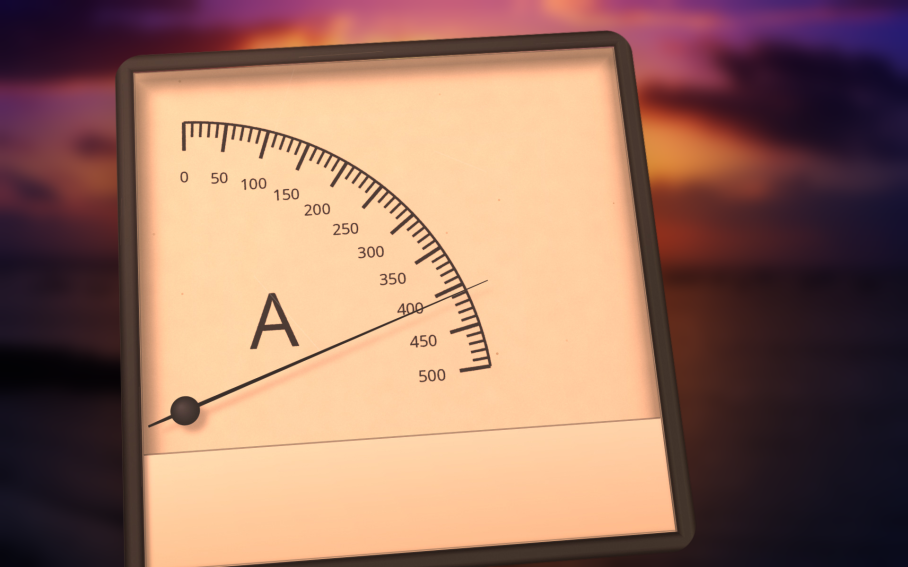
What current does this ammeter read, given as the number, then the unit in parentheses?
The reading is 410 (A)
